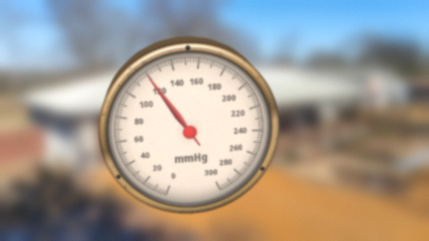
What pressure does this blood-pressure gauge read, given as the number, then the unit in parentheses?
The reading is 120 (mmHg)
